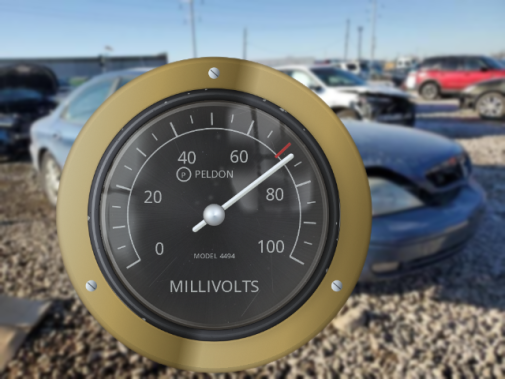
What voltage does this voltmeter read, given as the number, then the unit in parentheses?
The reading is 72.5 (mV)
